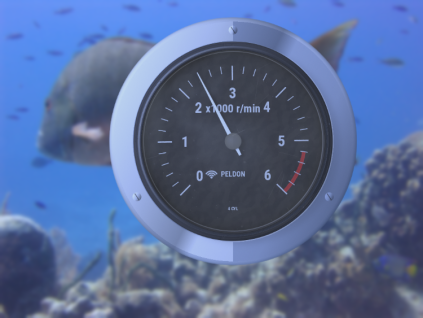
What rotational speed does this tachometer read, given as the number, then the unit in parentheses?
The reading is 2400 (rpm)
